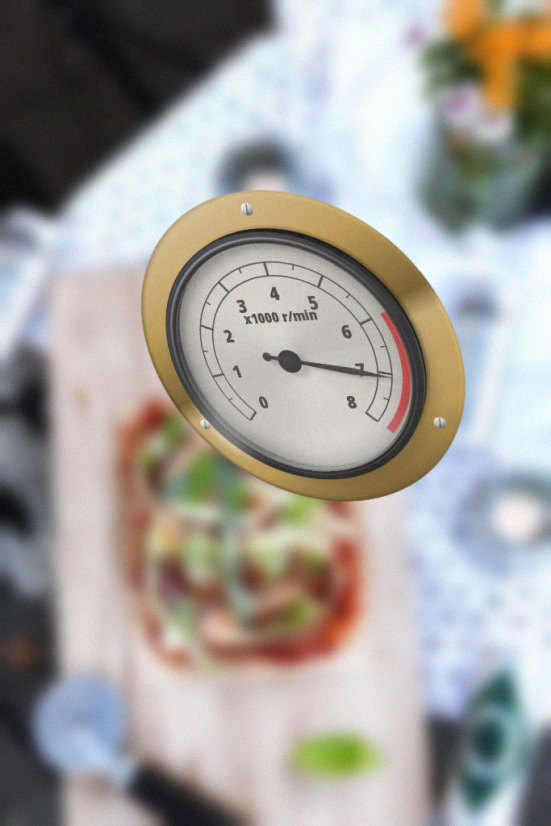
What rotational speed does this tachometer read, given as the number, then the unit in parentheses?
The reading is 7000 (rpm)
